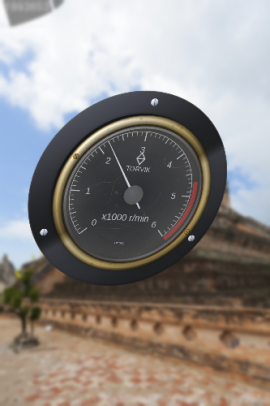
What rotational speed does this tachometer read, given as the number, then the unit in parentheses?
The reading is 2200 (rpm)
